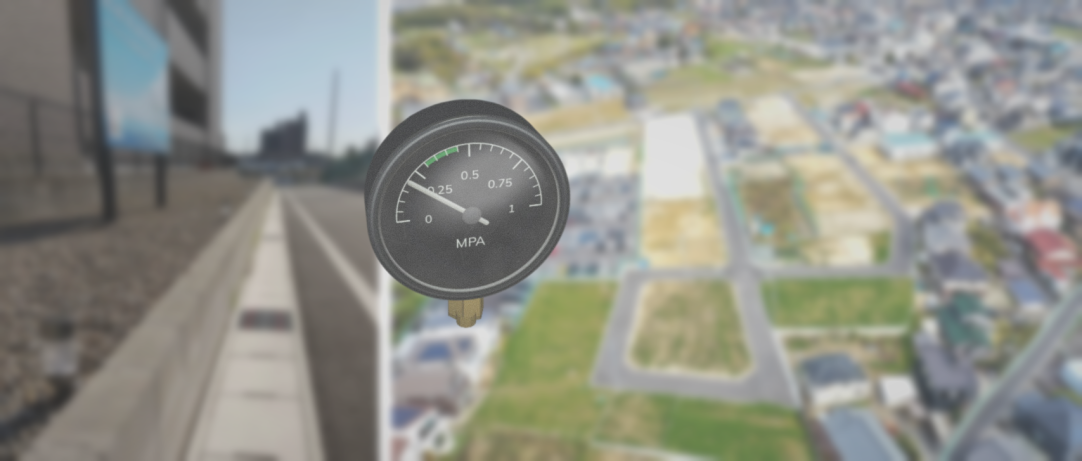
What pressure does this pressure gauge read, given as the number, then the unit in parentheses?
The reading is 0.2 (MPa)
